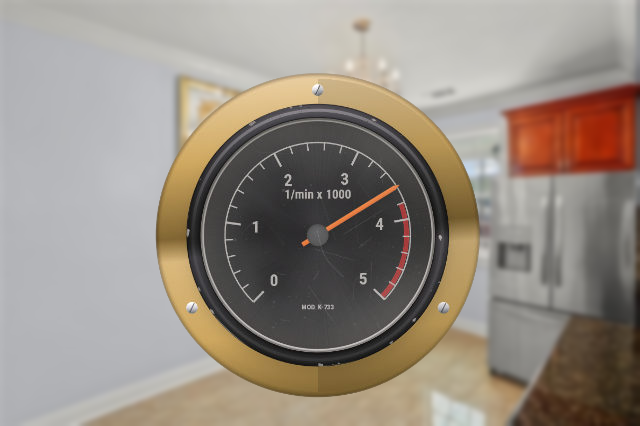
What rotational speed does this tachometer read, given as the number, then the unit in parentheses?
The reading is 3600 (rpm)
